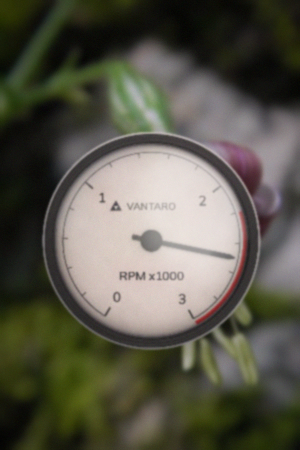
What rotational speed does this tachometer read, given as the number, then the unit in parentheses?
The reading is 2500 (rpm)
